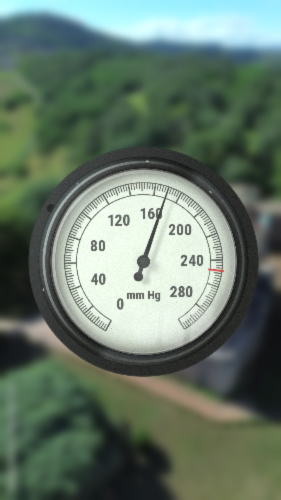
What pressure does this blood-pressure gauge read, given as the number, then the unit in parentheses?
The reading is 170 (mmHg)
